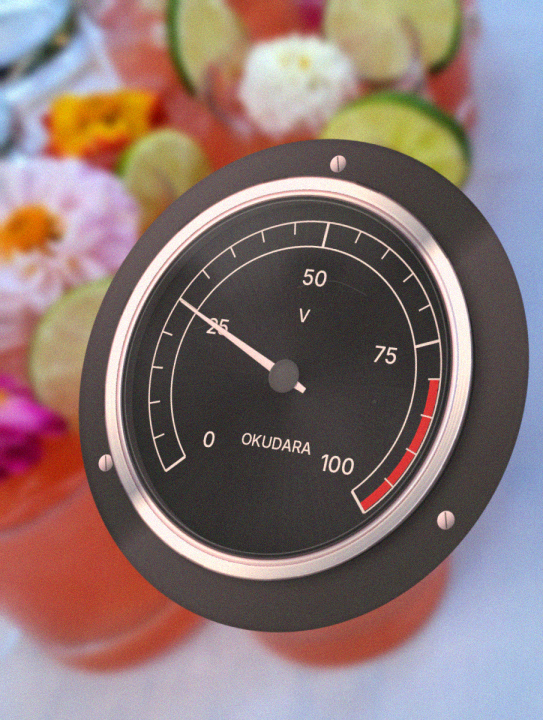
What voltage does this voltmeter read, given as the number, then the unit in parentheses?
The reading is 25 (V)
